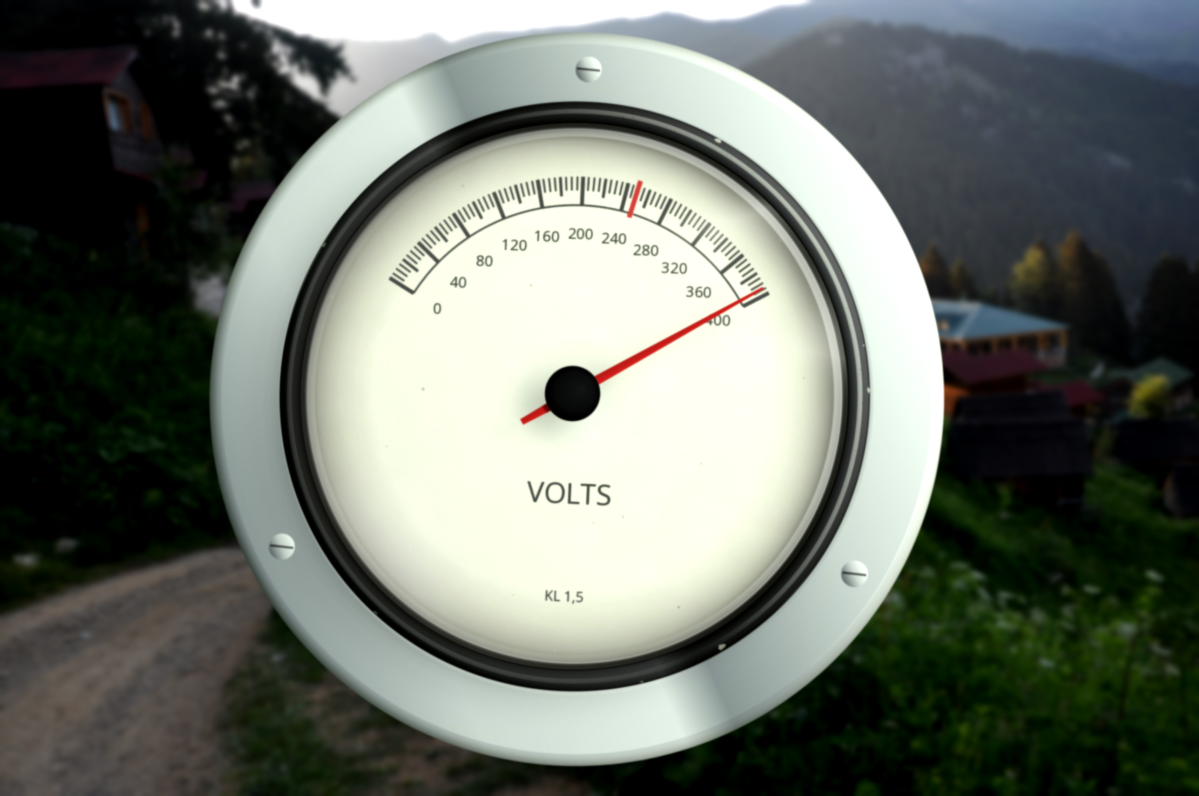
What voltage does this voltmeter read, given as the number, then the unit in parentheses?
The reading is 395 (V)
